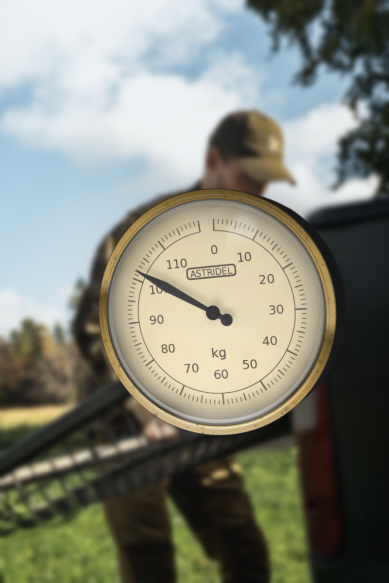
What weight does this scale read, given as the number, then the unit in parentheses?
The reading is 102 (kg)
